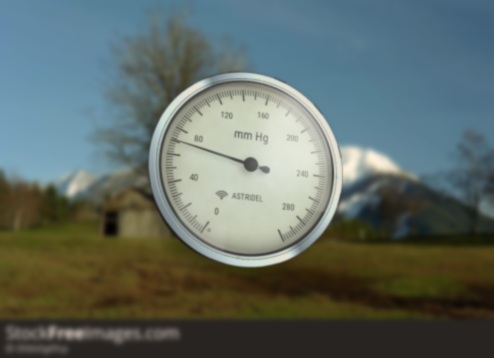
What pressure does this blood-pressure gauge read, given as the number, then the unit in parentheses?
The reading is 70 (mmHg)
